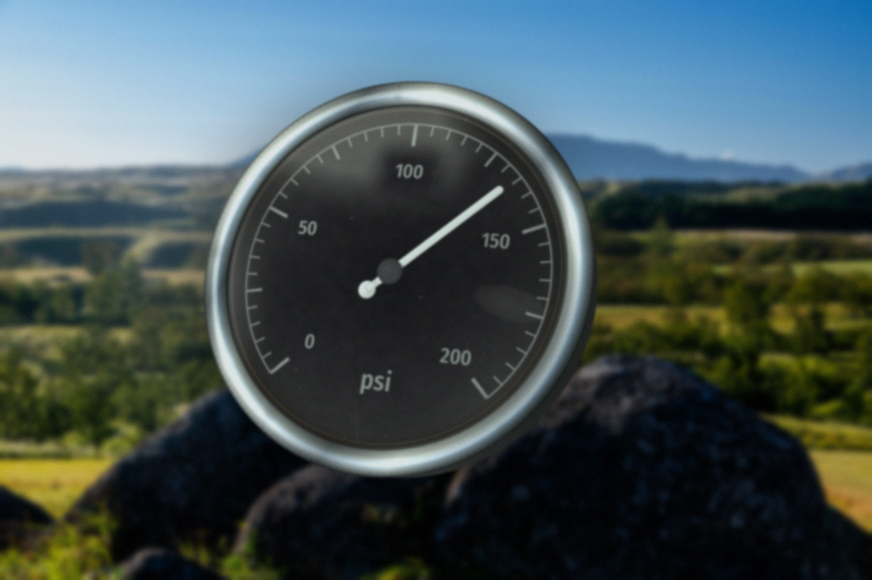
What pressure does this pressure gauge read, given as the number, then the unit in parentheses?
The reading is 135 (psi)
